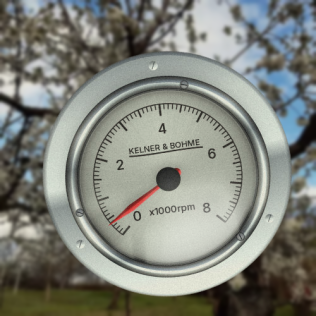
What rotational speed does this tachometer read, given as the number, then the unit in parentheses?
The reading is 400 (rpm)
